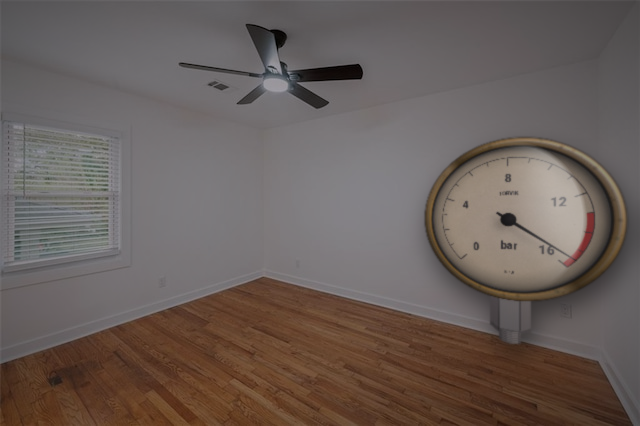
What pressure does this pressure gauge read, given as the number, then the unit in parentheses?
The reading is 15.5 (bar)
